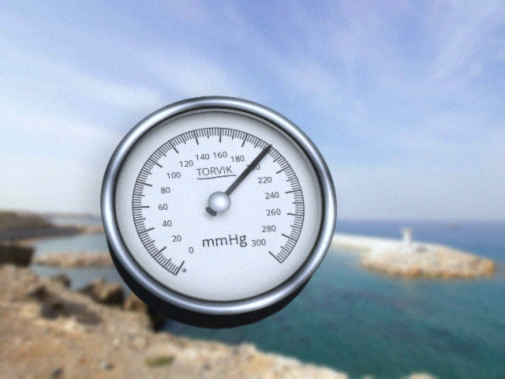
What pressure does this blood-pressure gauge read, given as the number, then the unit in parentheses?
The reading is 200 (mmHg)
